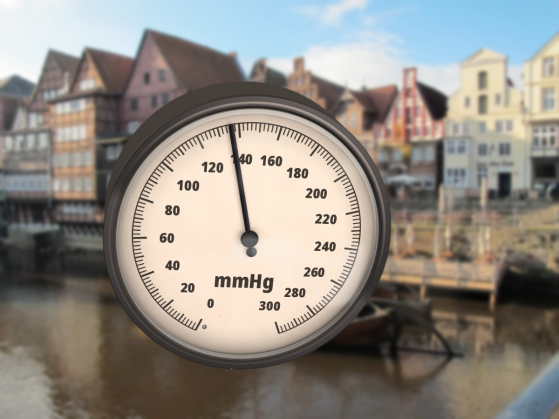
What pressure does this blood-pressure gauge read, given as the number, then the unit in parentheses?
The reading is 136 (mmHg)
